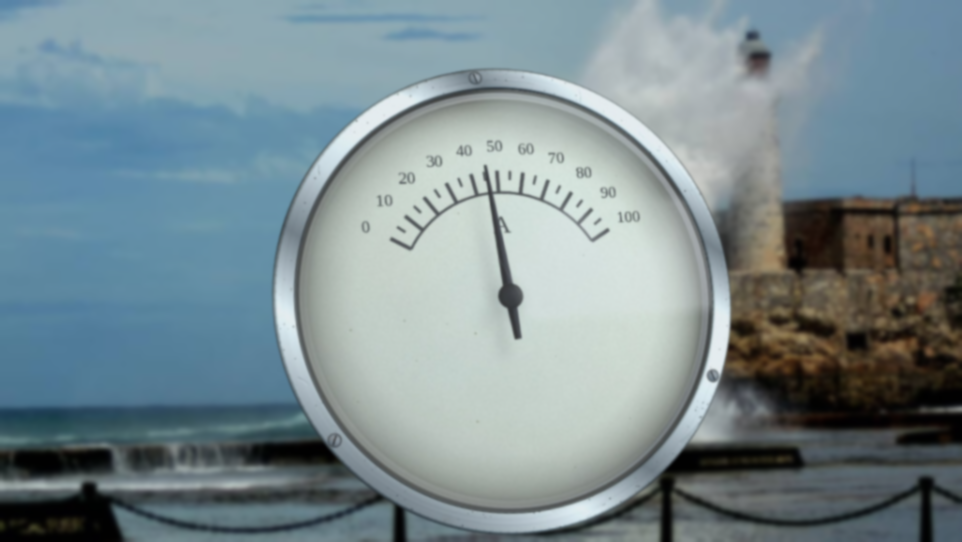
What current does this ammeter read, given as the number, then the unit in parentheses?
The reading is 45 (A)
